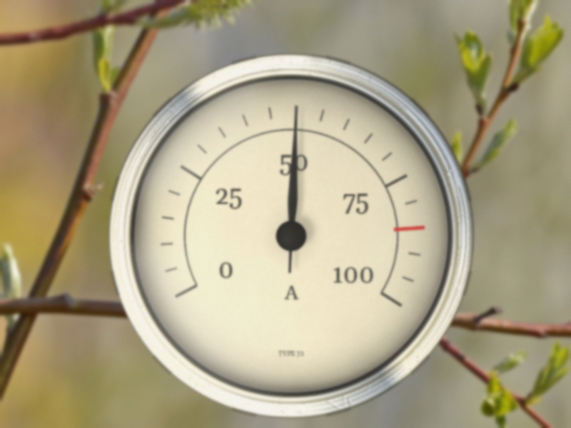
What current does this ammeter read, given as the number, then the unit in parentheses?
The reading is 50 (A)
